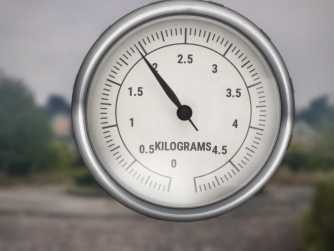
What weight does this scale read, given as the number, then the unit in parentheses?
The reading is 1.95 (kg)
